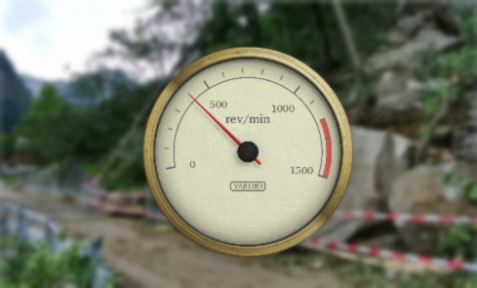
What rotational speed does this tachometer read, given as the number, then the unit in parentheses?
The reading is 400 (rpm)
